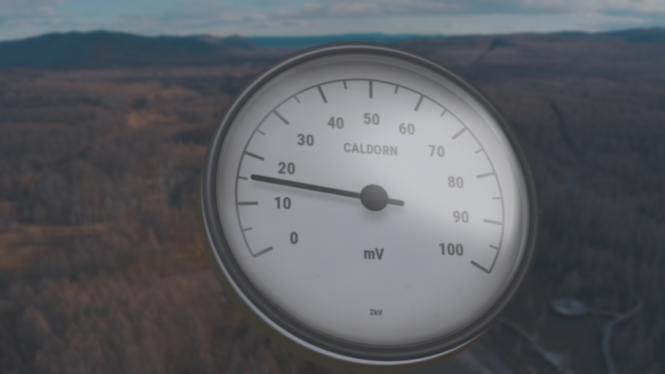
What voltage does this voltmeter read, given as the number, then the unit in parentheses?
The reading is 15 (mV)
